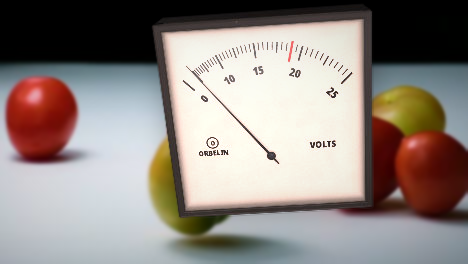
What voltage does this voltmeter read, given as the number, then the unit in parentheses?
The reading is 5 (V)
